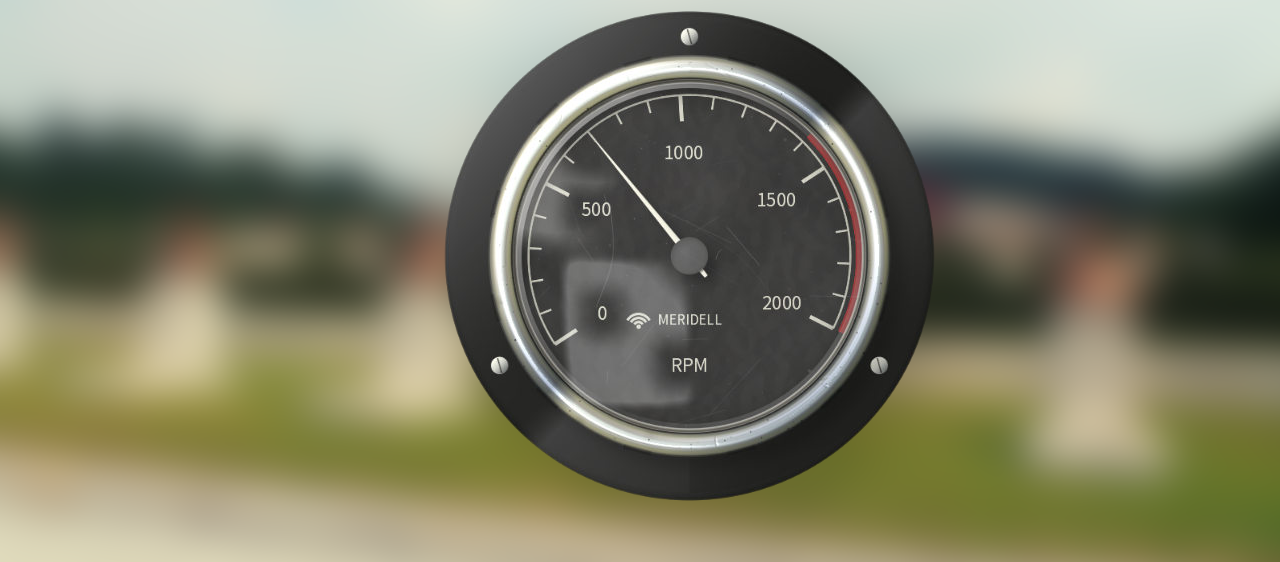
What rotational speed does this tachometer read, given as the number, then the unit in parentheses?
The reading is 700 (rpm)
